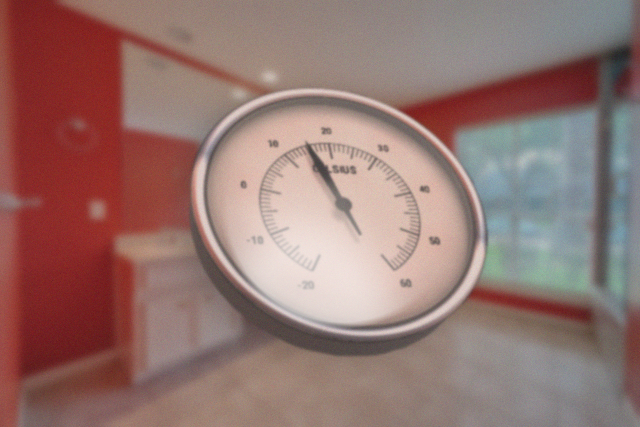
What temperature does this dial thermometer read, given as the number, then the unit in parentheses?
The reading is 15 (°C)
